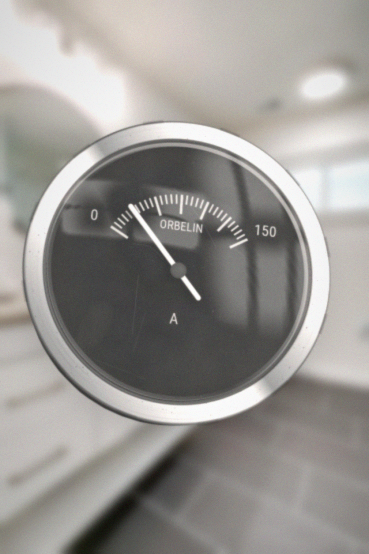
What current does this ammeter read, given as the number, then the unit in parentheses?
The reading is 25 (A)
